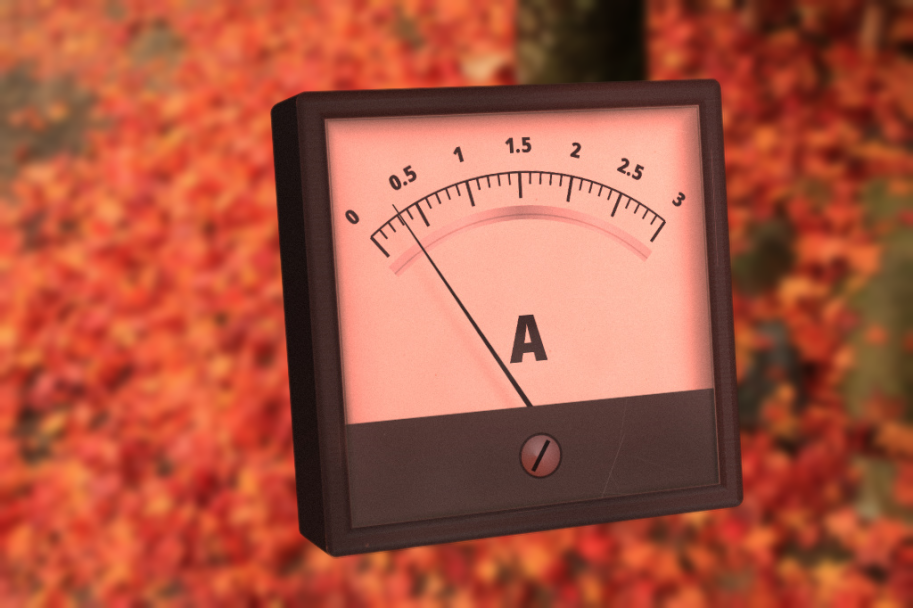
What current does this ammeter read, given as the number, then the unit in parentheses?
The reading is 0.3 (A)
